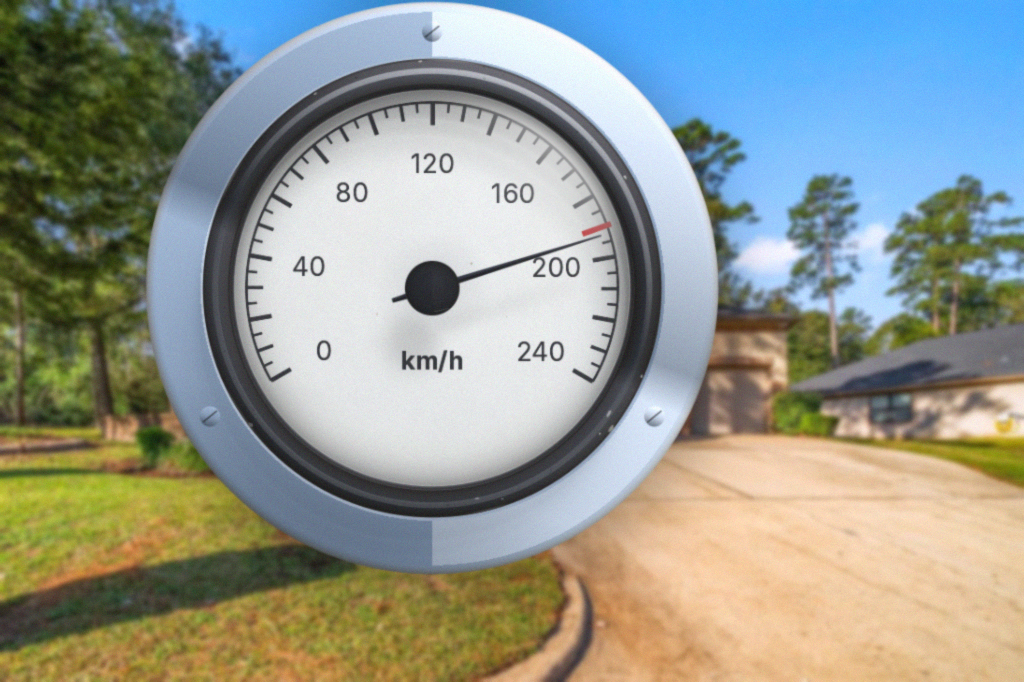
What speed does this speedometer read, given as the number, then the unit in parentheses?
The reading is 192.5 (km/h)
